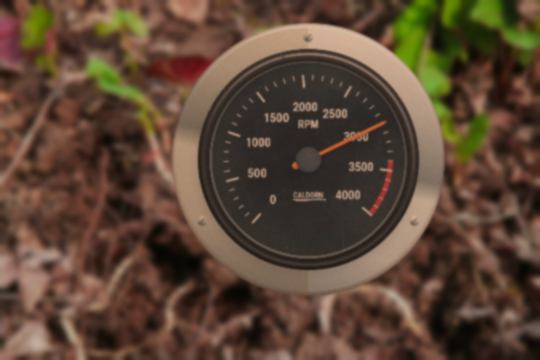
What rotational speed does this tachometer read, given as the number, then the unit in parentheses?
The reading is 3000 (rpm)
